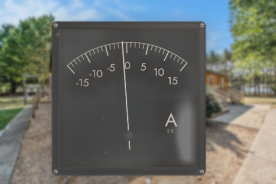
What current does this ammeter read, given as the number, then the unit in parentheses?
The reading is -1 (A)
